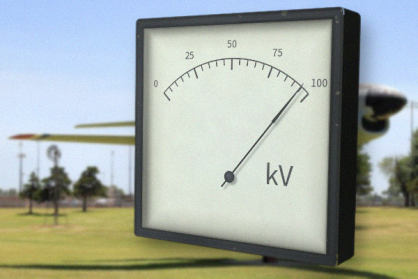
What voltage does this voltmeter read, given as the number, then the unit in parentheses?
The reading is 95 (kV)
